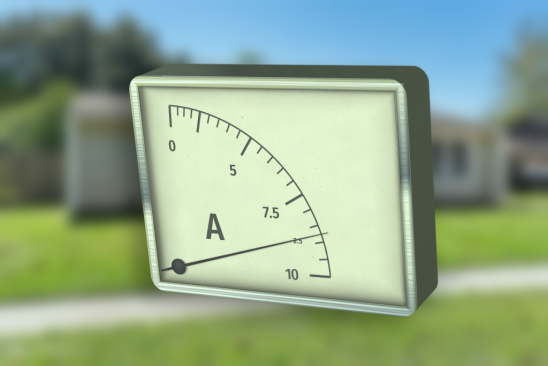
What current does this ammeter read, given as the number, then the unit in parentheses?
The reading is 8.75 (A)
